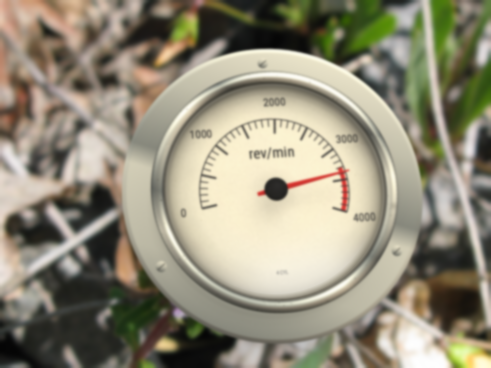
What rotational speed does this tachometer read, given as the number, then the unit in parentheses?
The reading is 3400 (rpm)
